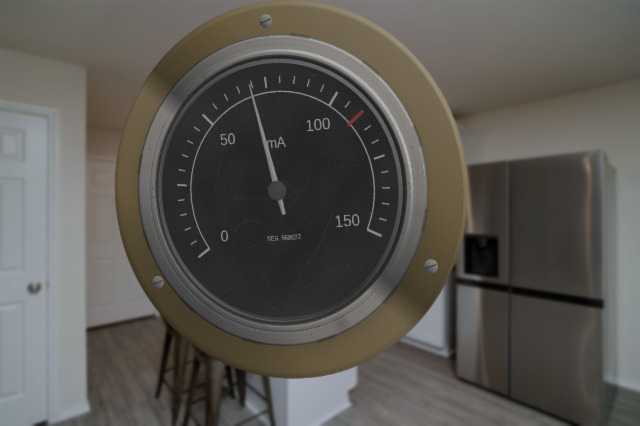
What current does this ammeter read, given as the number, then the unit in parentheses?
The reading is 70 (mA)
